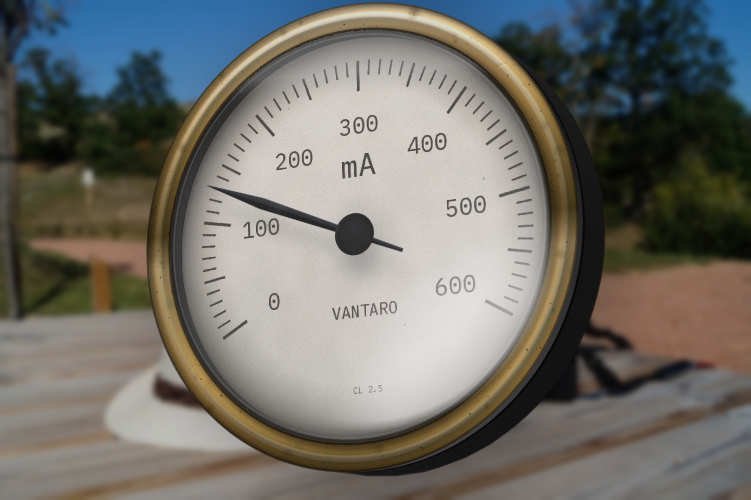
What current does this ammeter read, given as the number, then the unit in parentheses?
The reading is 130 (mA)
